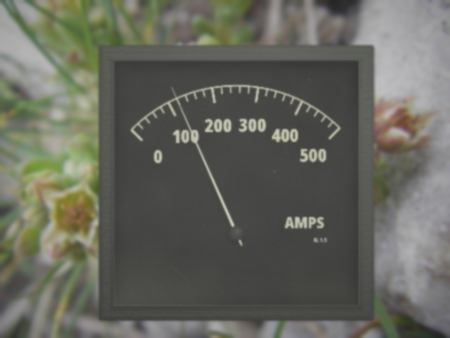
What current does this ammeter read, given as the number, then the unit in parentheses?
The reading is 120 (A)
